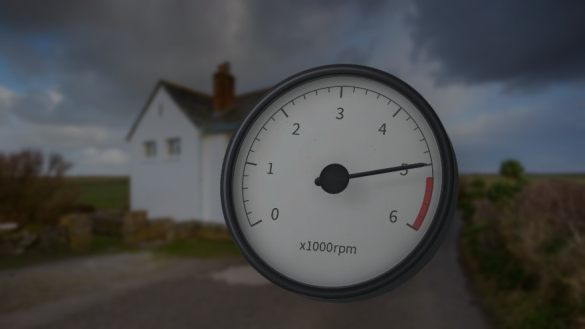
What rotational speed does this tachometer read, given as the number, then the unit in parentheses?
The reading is 5000 (rpm)
